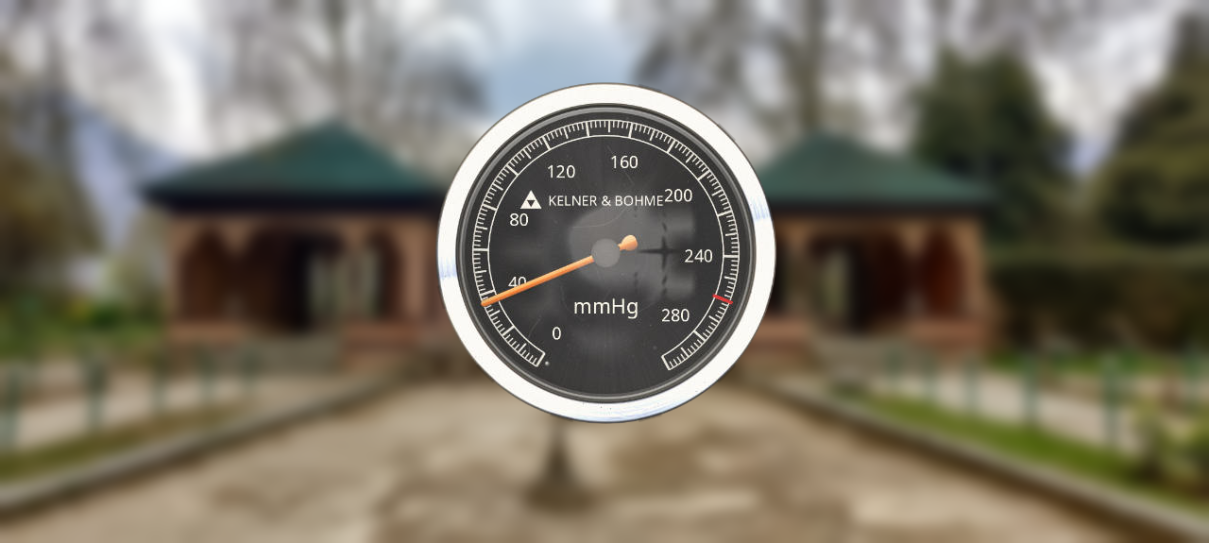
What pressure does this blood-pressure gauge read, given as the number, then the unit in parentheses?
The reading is 36 (mmHg)
